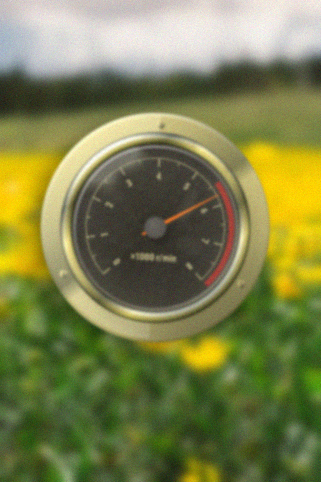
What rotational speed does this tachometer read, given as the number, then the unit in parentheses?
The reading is 5750 (rpm)
